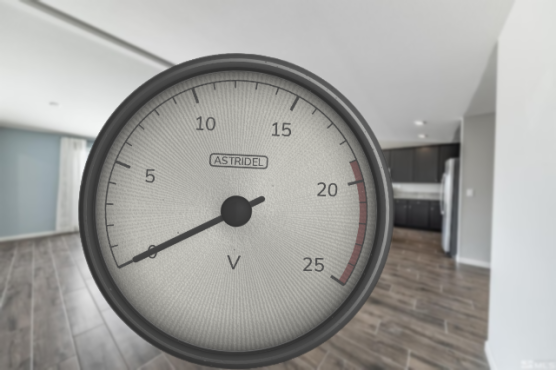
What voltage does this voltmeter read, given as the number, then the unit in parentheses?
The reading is 0 (V)
